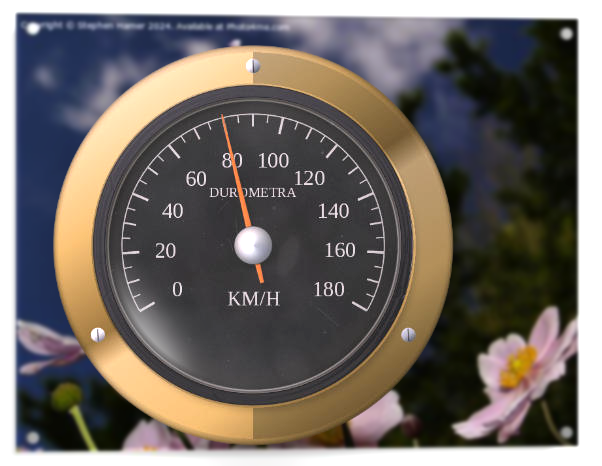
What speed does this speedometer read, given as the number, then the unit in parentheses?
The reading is 80 (km/h)
